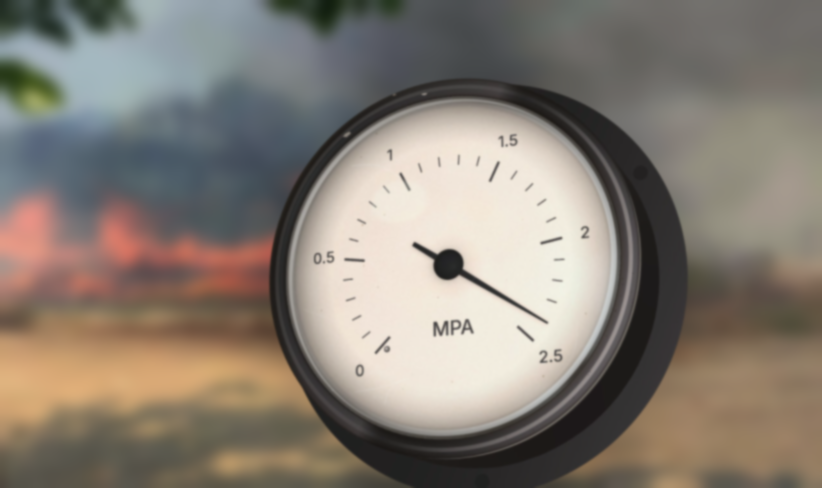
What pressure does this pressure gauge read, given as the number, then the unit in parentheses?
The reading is 2.4 (MPa)
